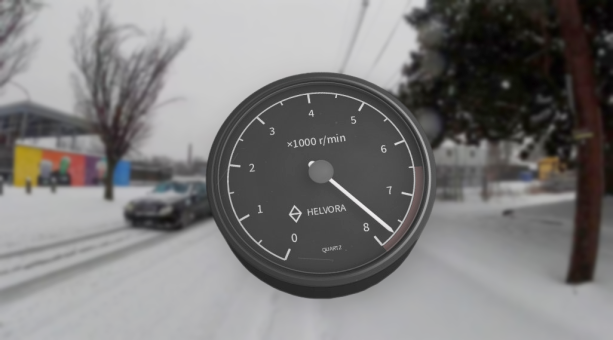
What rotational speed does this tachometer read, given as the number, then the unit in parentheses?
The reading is 7750 (rpm)
